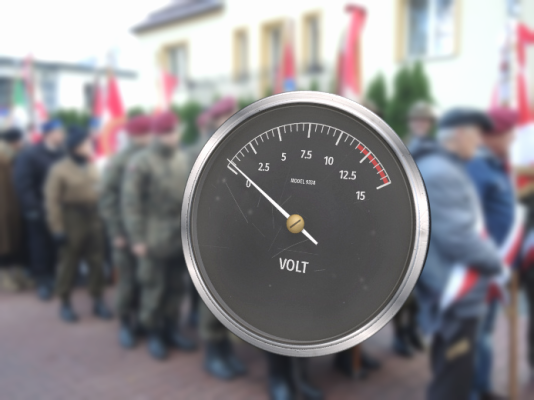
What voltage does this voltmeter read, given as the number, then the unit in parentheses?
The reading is 0.5 (V)
